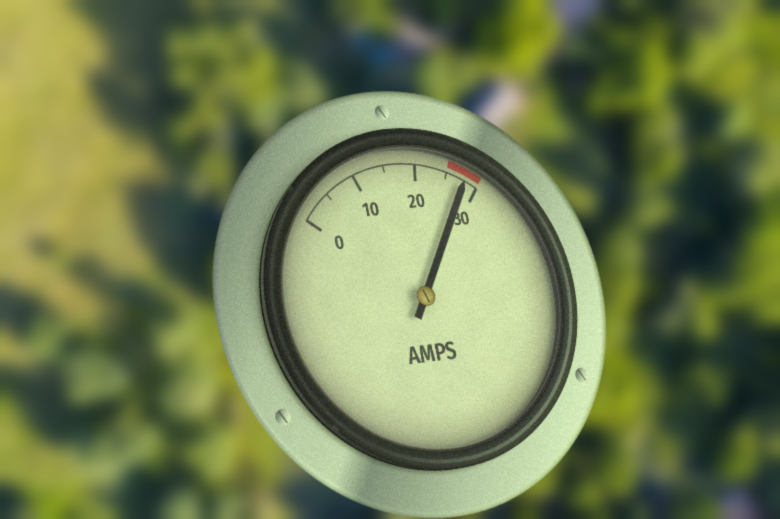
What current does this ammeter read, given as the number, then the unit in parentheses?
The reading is 27.5 (A)
